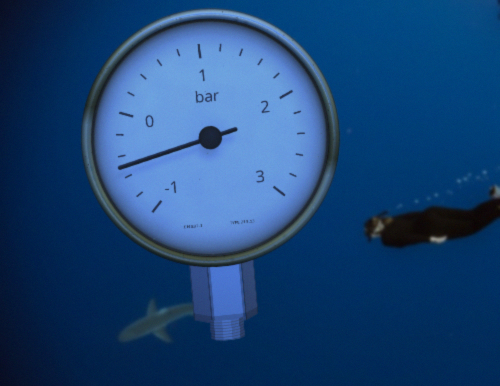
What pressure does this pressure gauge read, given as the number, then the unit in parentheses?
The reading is -0.5 (bar)
